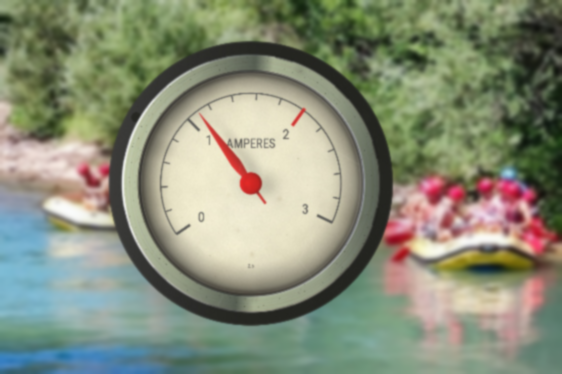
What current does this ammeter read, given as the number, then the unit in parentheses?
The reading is 1.1 (A)
